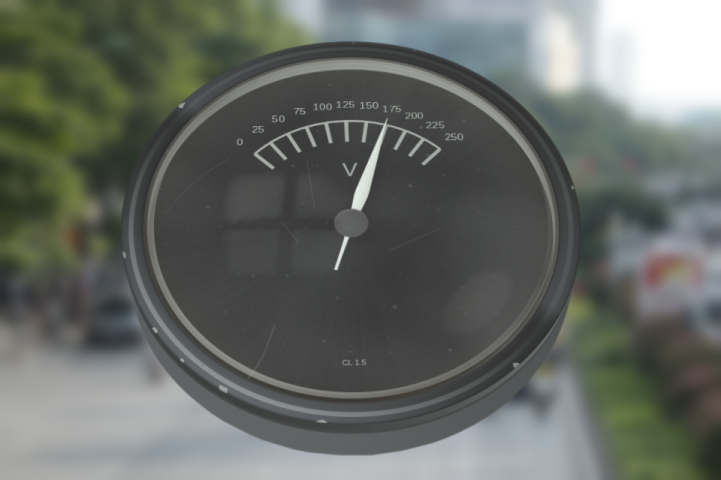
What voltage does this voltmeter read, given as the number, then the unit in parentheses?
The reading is 175 (V)
